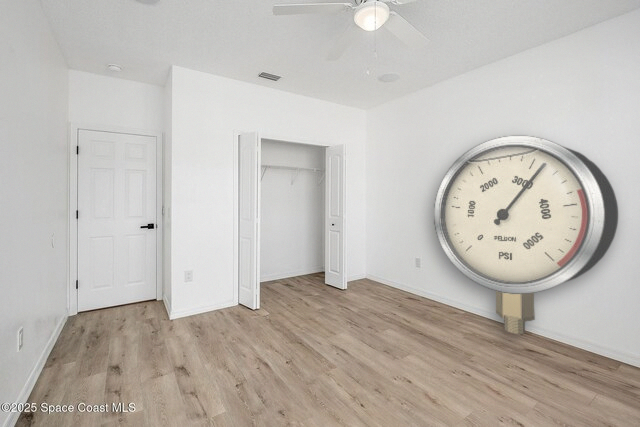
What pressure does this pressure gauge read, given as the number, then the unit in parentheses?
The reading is 3200 (psi)
